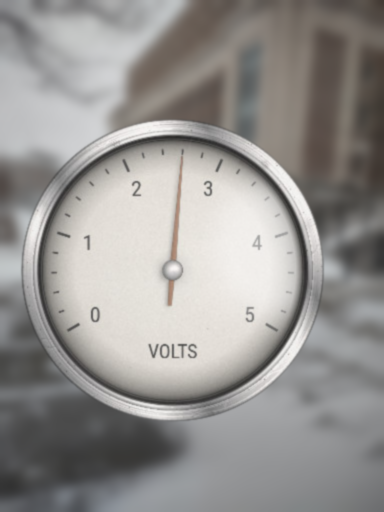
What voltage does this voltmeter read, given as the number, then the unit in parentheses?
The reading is 2.6 (V)
